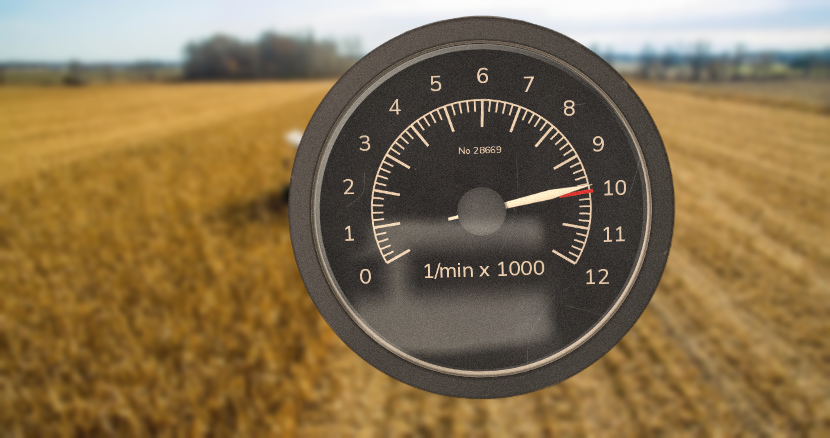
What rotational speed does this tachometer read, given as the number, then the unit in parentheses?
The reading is 9800 (rpm)
